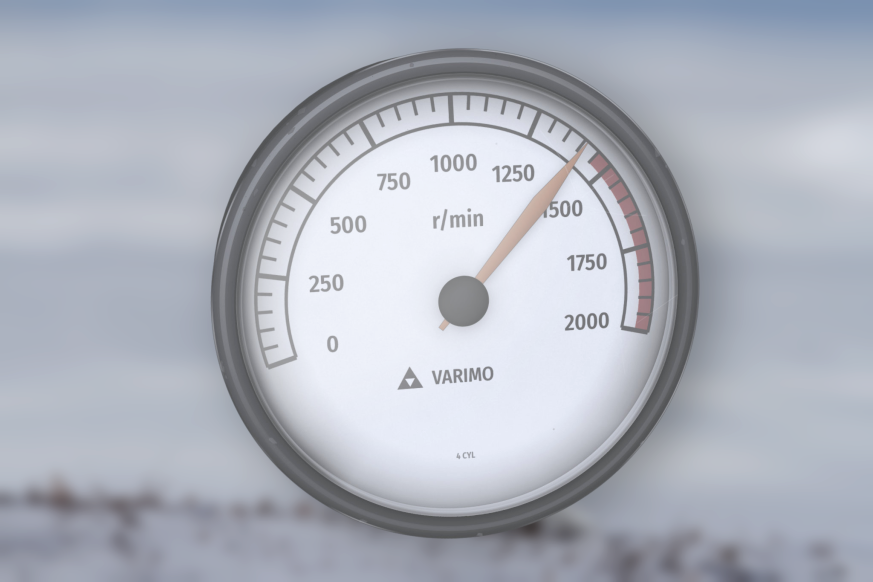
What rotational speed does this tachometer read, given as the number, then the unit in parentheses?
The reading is 1400 (rpm)
